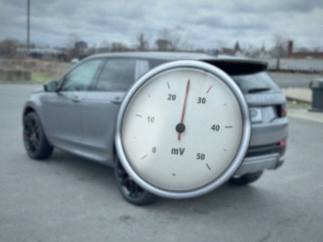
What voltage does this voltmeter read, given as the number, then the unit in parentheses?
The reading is 25 (mV)
